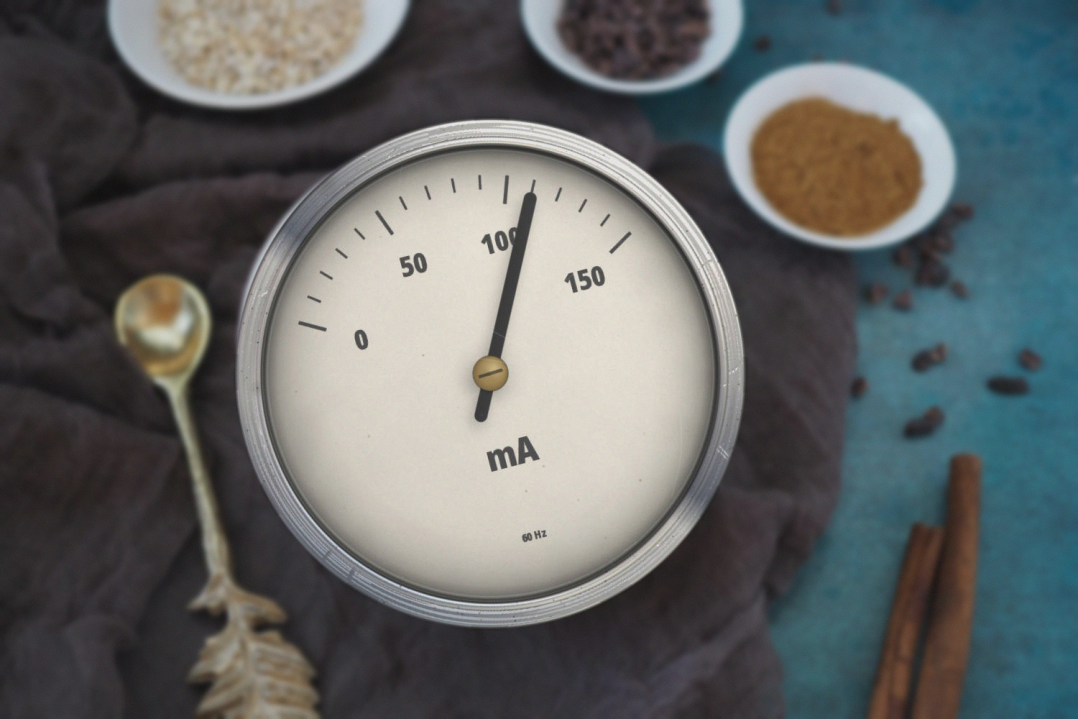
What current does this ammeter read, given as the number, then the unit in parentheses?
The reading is 110 (mA)
